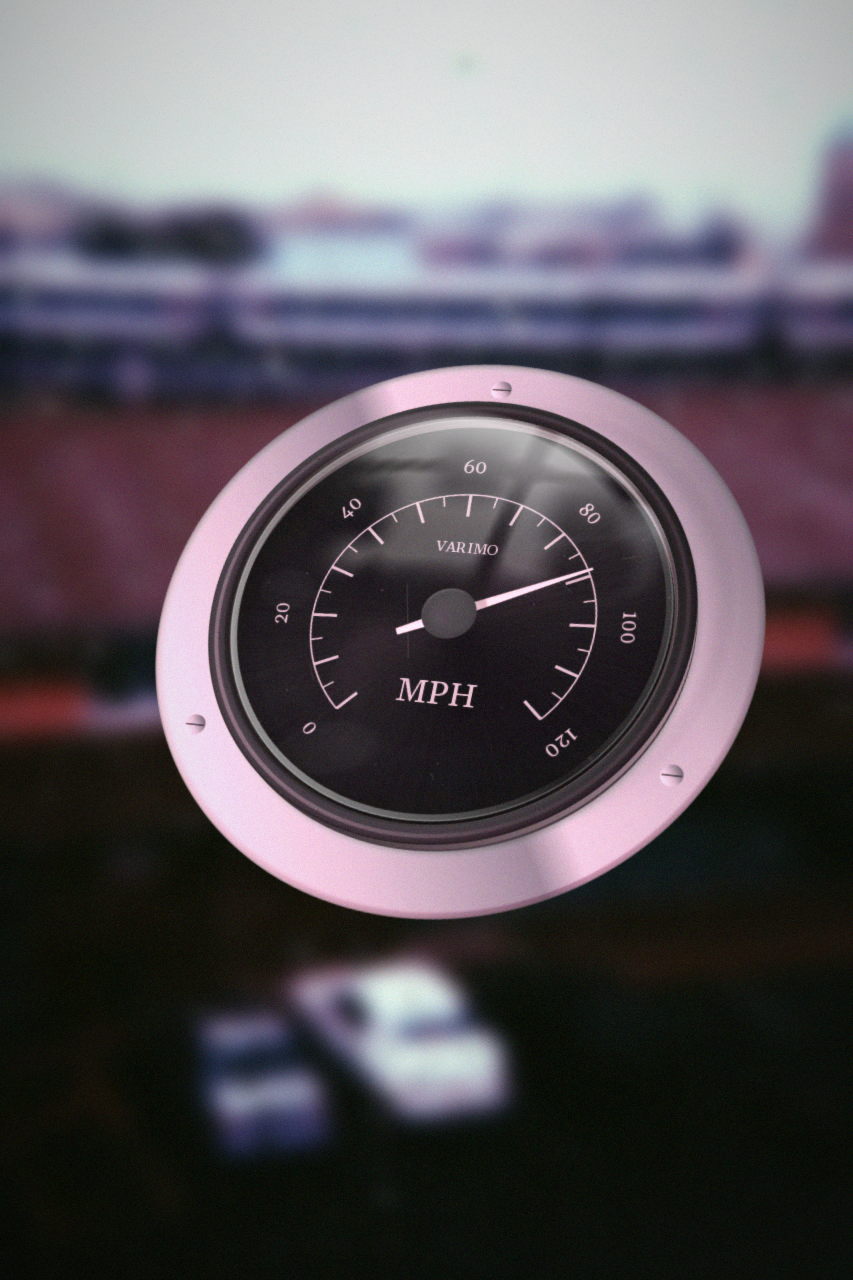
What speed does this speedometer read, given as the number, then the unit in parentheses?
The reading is 90 (mph)
